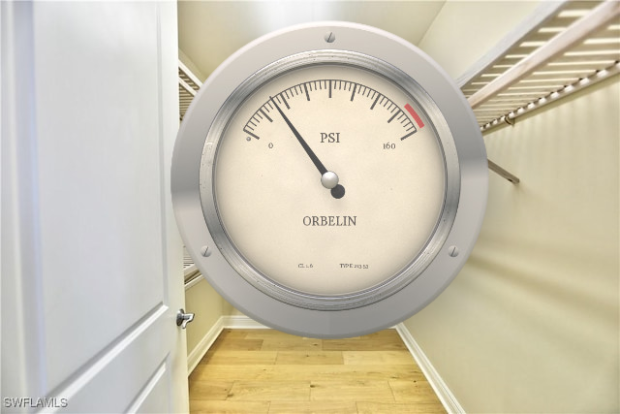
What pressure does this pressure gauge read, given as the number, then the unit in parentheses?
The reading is 32 (psi)
